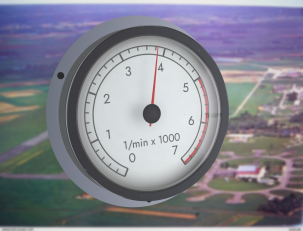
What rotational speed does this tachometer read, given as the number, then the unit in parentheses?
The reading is 3800 (rpm)
